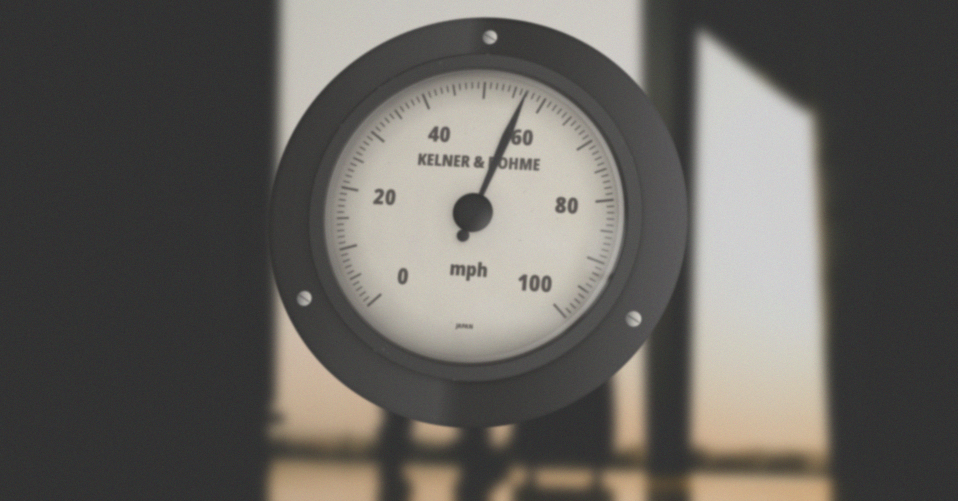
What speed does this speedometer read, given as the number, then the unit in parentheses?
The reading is 57 (mph)
